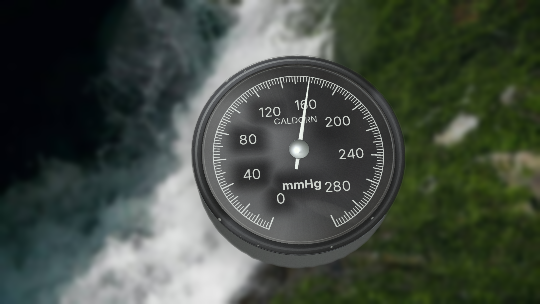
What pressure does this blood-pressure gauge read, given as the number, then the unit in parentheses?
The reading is 160 (mmHg)
